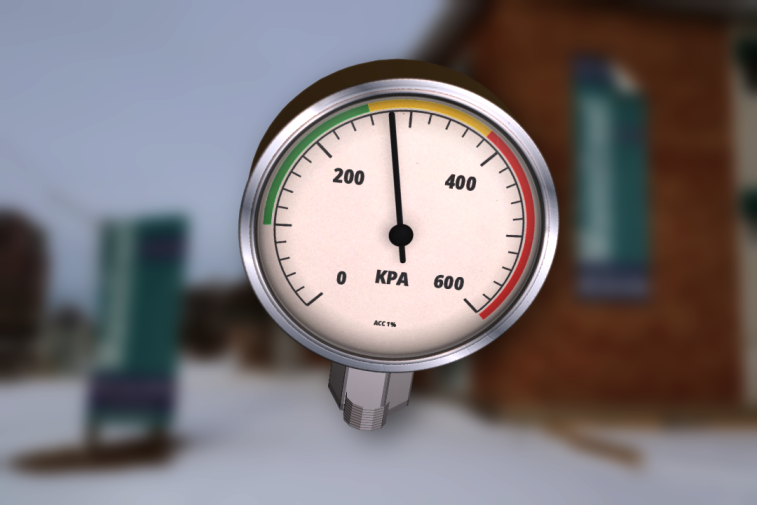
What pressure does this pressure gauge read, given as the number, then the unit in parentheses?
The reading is 280 (kPa)
